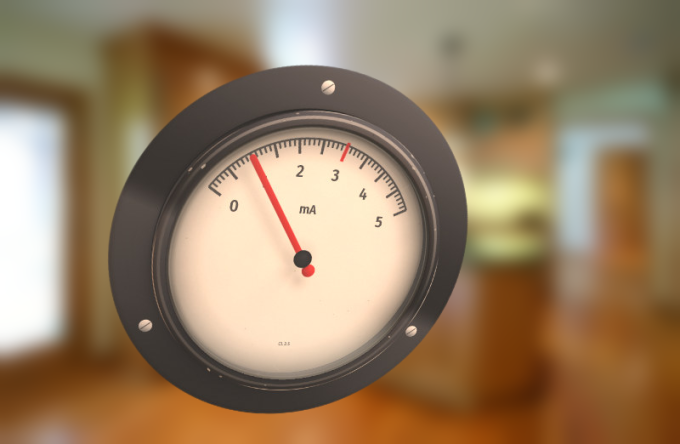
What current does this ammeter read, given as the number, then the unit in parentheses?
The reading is 1 (mA)
